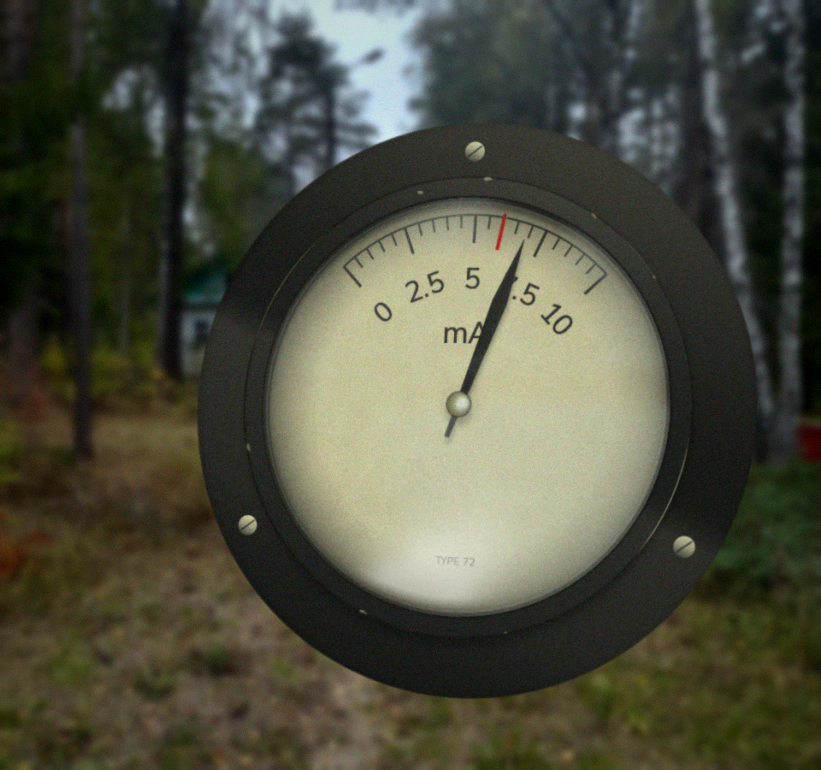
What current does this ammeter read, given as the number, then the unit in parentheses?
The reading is 7 (mA)
